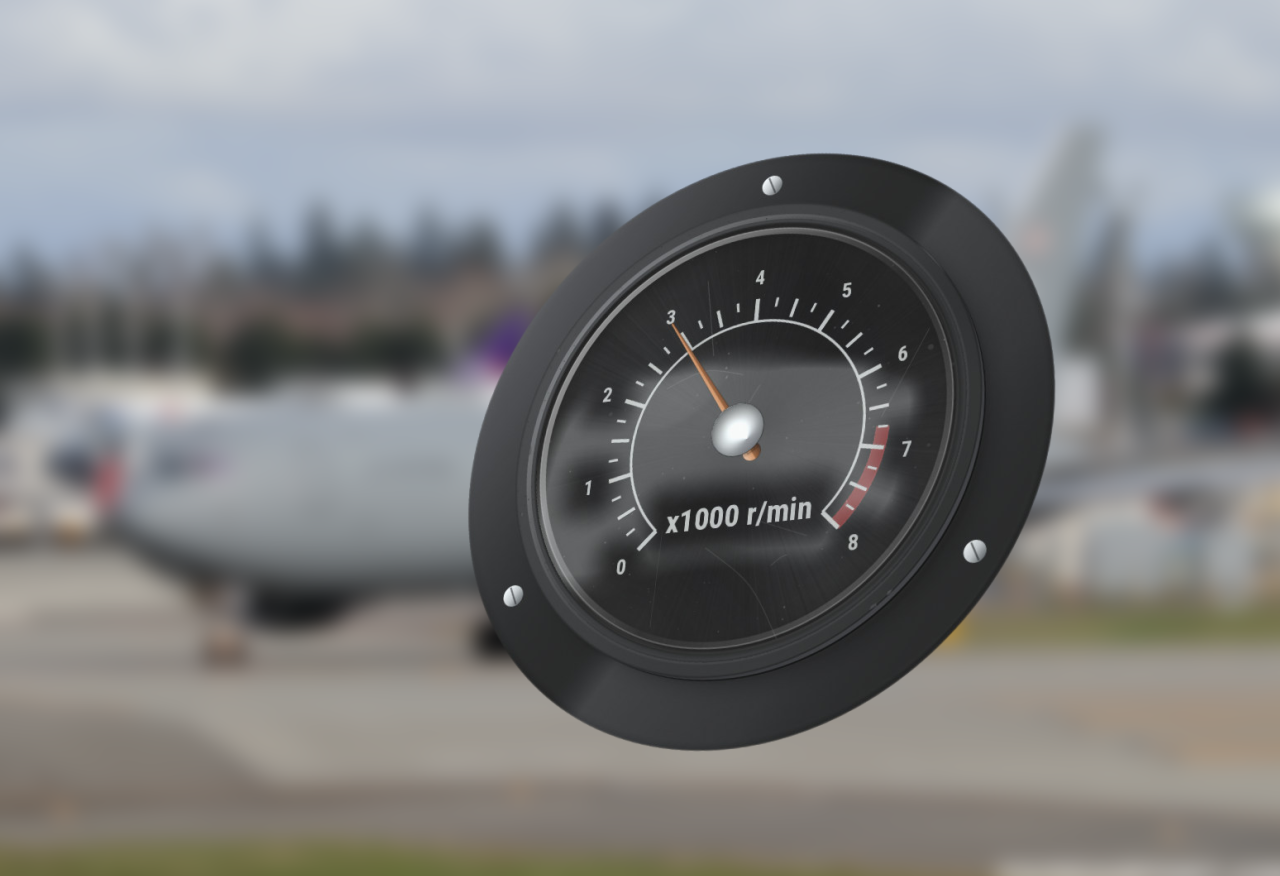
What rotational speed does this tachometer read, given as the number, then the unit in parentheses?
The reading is 3000 (rpm)
